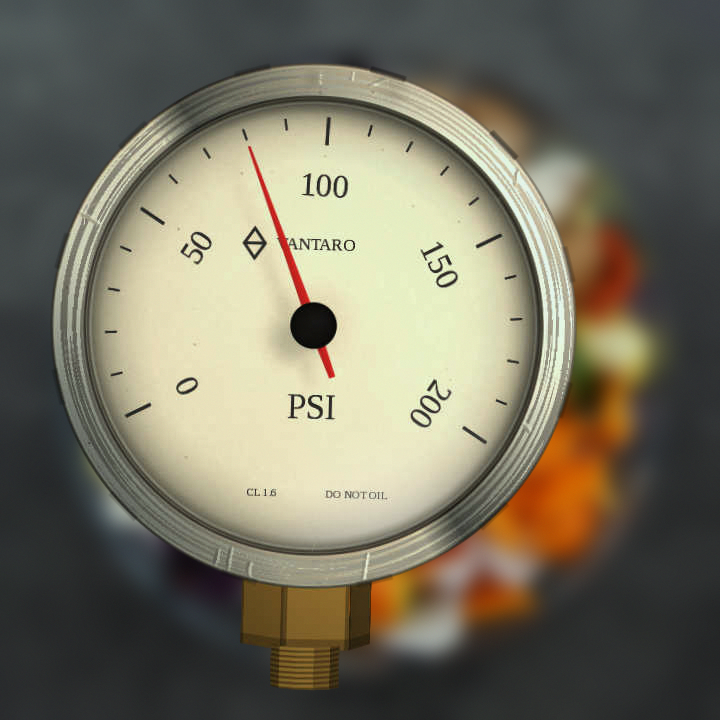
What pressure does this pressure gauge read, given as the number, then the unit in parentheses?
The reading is 80 (psi)
